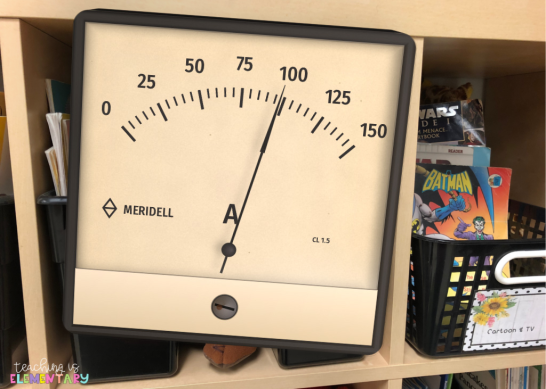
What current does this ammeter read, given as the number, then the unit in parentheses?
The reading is 97.5 (A)
